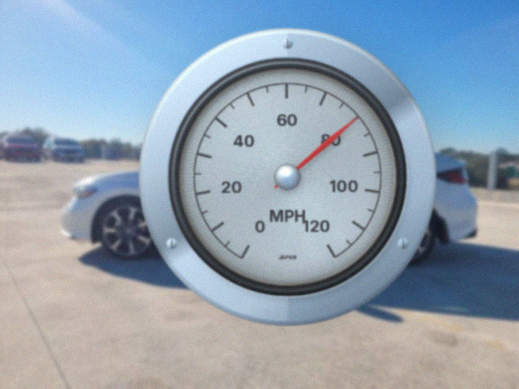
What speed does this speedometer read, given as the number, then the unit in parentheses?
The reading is 80 (mph)
